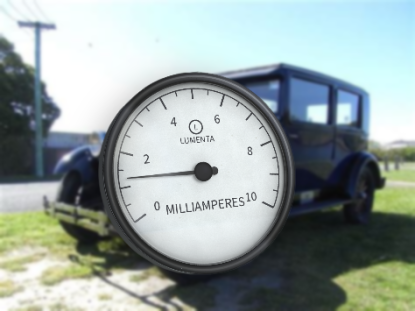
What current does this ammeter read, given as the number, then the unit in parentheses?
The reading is 1.25 (mA)
